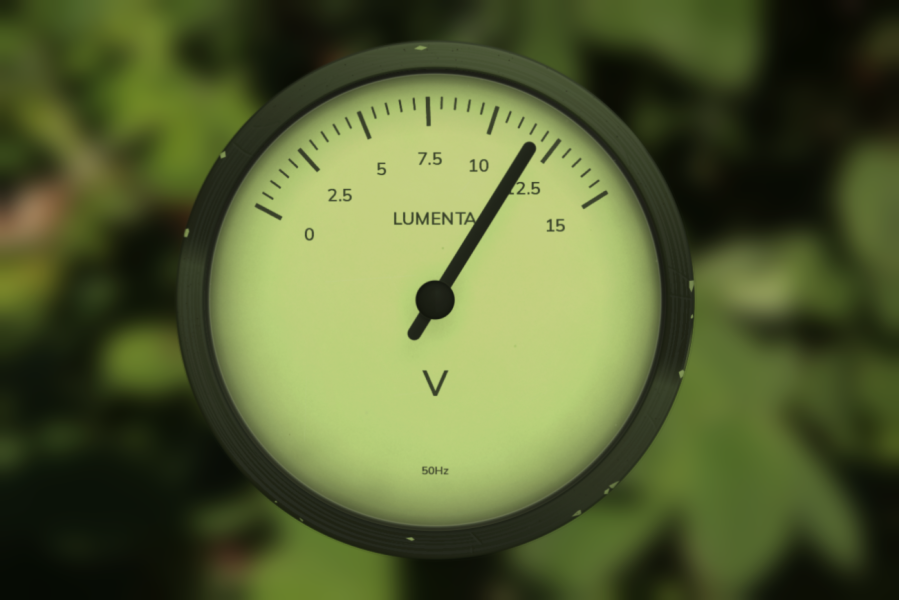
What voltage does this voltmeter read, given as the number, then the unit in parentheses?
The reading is 11.75 (V)
